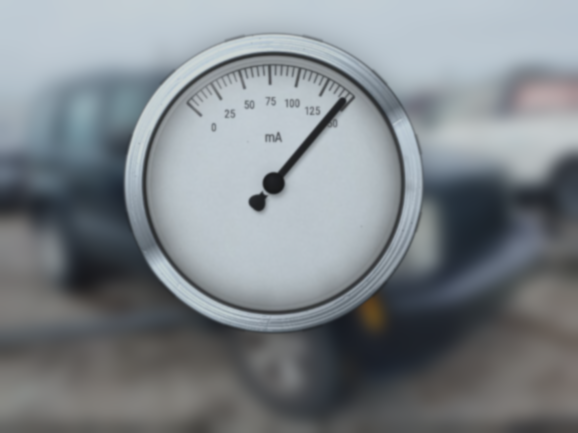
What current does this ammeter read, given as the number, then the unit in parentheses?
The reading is 145 (mA)
